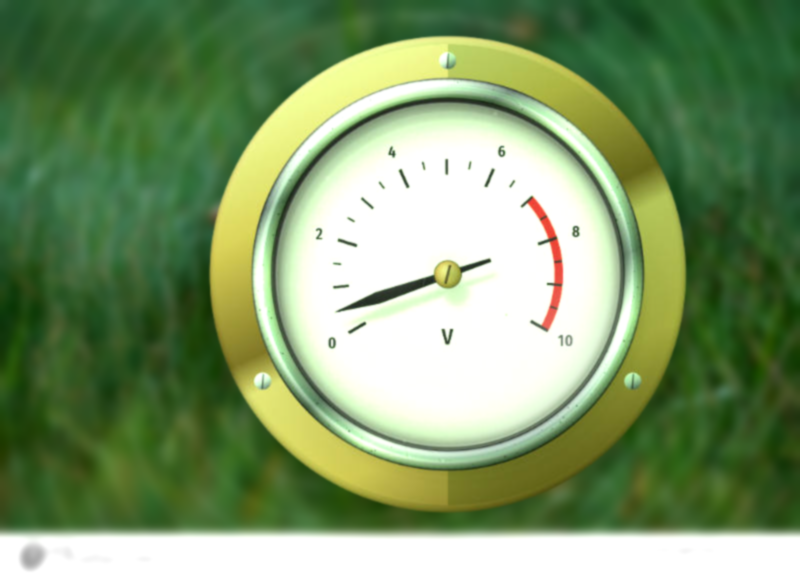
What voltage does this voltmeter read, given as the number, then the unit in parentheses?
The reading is 0.5 (V)
